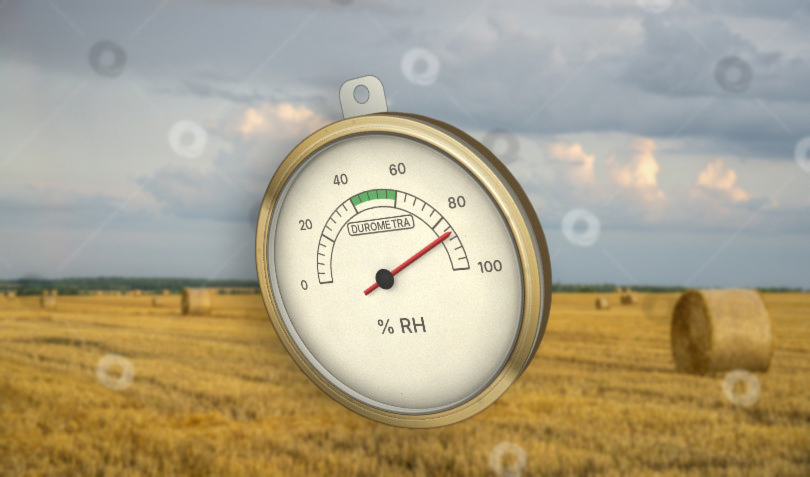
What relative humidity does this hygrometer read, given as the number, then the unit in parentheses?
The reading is 86 (%)
